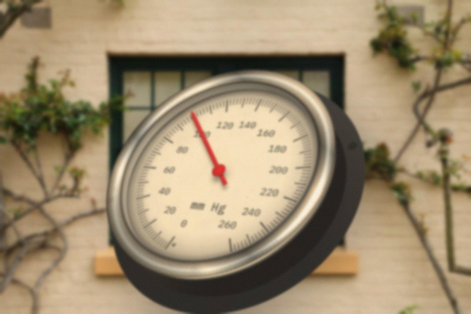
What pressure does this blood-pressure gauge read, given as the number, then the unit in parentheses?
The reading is 100 (mmHg)
